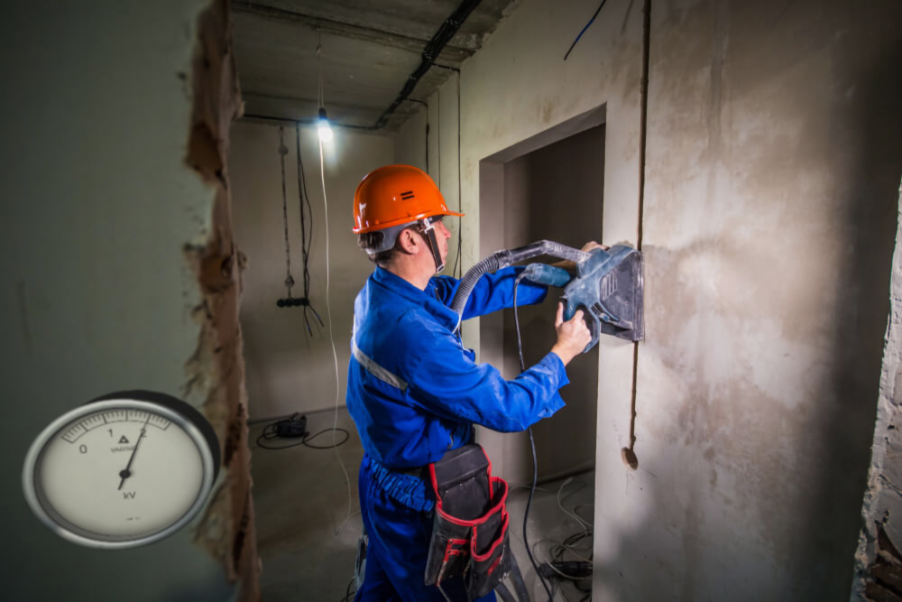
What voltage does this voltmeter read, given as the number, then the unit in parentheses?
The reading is 2 (kV)
